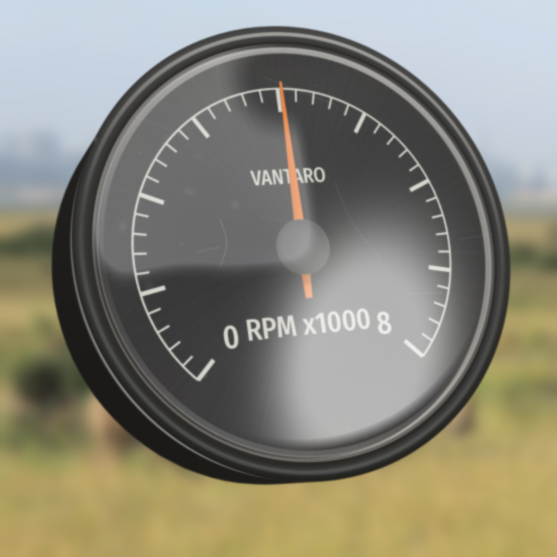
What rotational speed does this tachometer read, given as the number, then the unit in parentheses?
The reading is 4000 (rpm)
